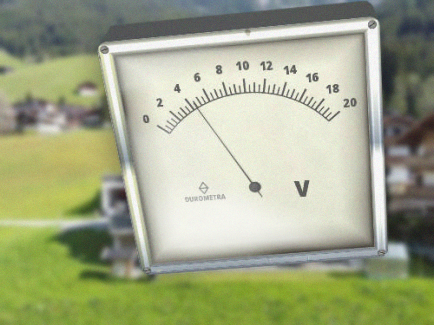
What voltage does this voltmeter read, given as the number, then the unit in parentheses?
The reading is 4.5 (V)
